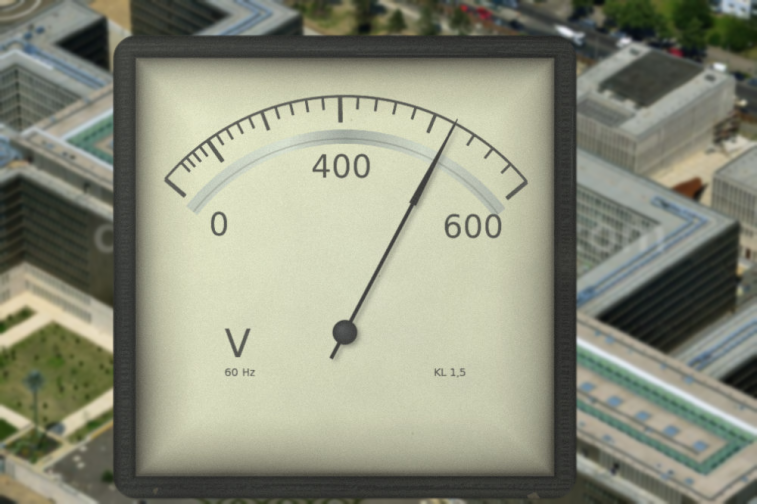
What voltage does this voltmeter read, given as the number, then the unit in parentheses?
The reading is 520 (V)
